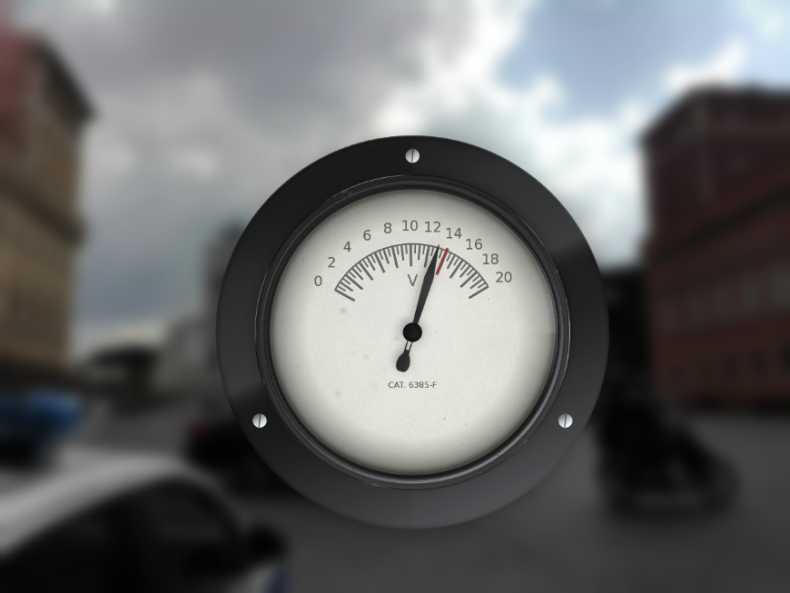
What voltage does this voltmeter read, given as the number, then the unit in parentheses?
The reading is 13 (V)
